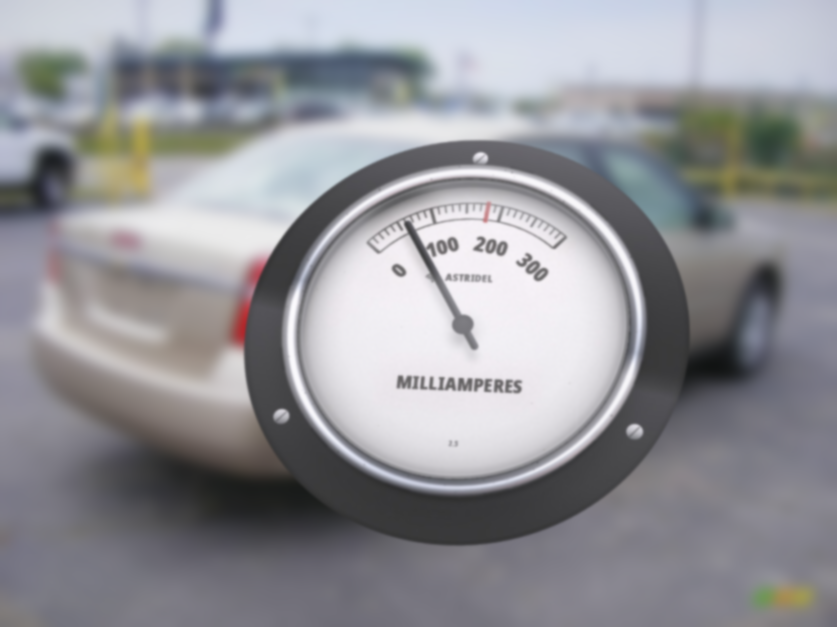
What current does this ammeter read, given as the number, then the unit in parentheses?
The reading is 60 (mA)
